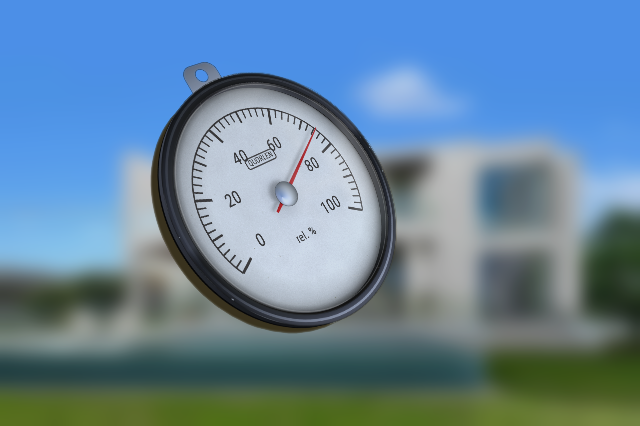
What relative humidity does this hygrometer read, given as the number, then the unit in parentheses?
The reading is 74 (%)
